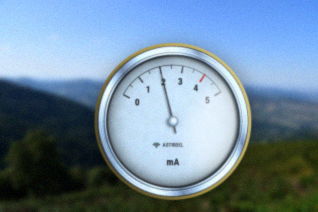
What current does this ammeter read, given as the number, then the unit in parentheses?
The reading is 2 (mA)
